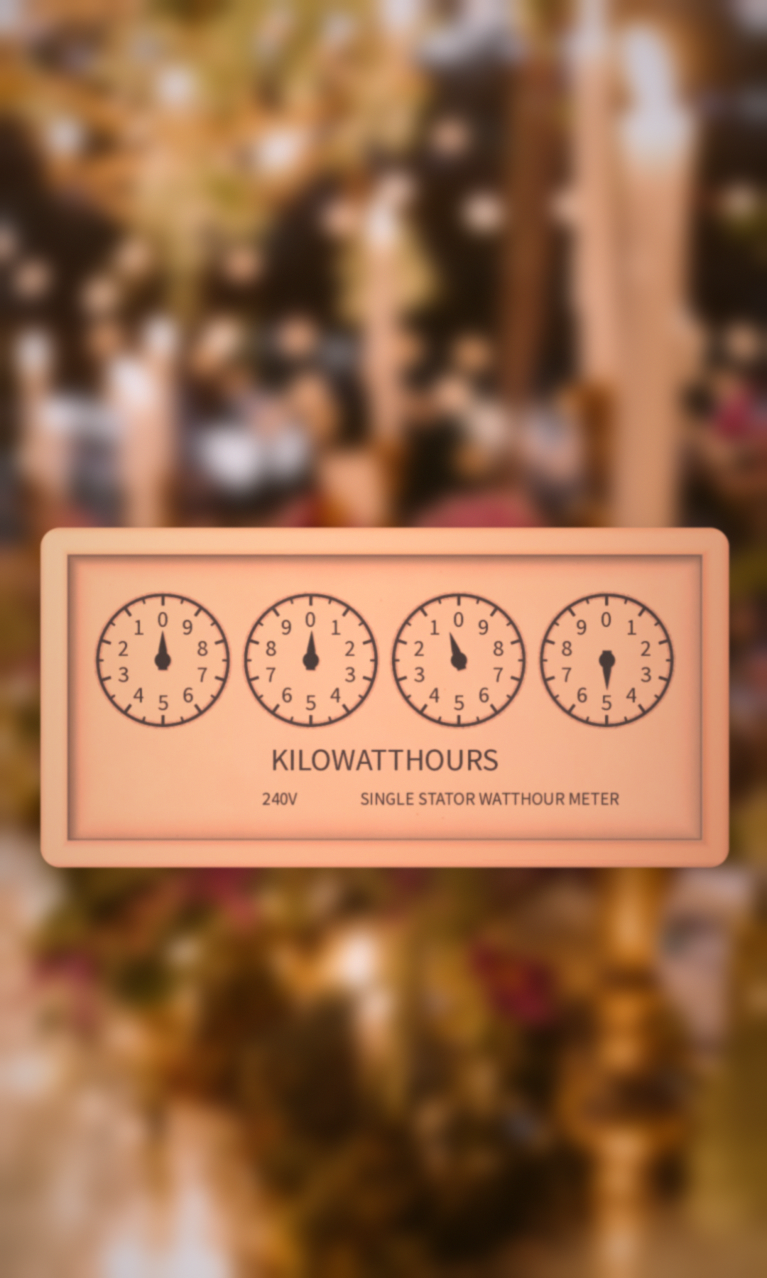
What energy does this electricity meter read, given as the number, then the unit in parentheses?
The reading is 5 (kWh)
